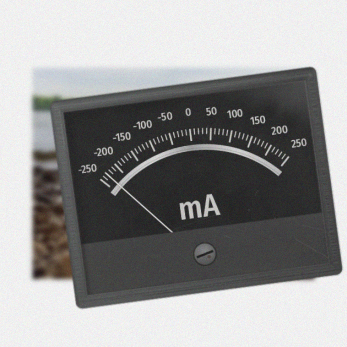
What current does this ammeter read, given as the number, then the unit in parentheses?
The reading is -230 (mA)
